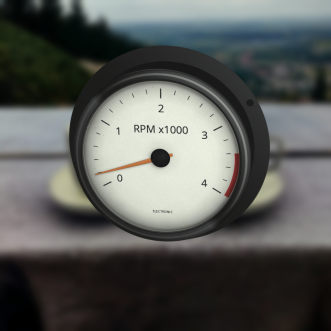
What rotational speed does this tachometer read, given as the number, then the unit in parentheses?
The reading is 200 (rpm)
